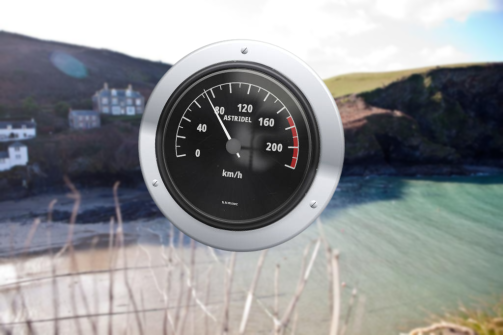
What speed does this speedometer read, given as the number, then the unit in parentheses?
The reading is 75 (km/h)
